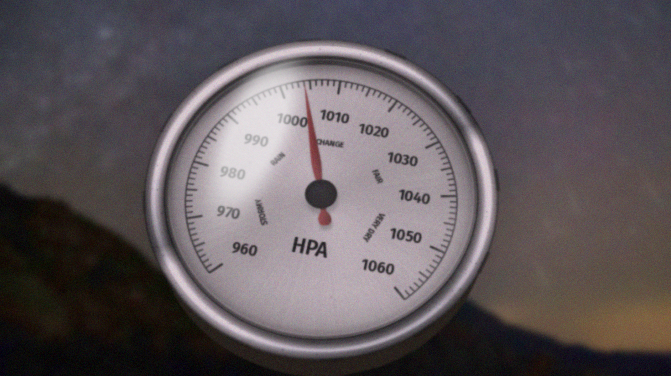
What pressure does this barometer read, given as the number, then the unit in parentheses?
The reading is 1004 (hPa)
